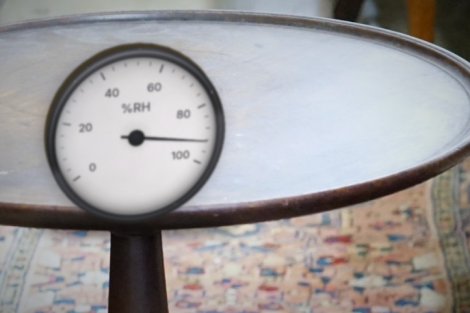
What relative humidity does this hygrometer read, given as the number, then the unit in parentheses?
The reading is 92 (%)
